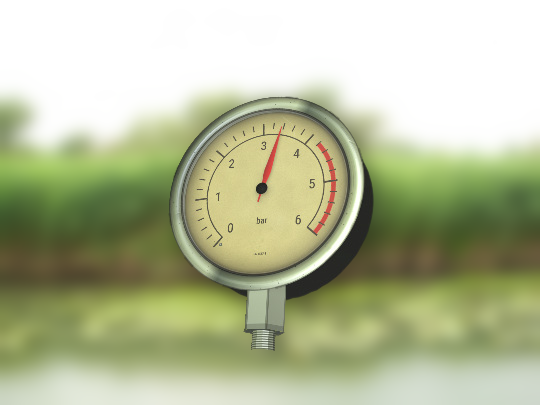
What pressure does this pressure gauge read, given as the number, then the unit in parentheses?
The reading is 3.4 (bar)
